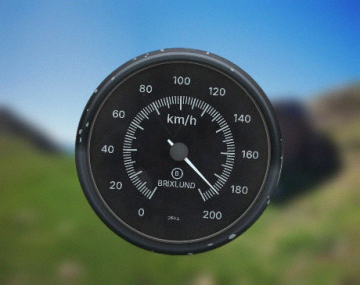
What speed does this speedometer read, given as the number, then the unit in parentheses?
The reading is 190 (km/h)
